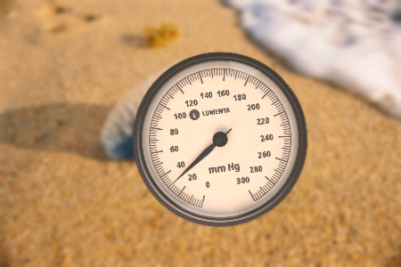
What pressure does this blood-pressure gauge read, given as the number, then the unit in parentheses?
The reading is 30 (mmHg)
